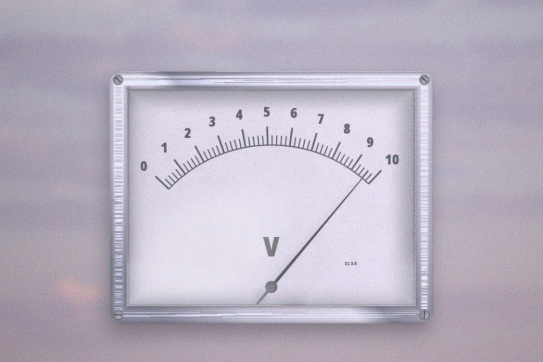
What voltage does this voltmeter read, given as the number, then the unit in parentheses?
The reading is 9.6 (V)
